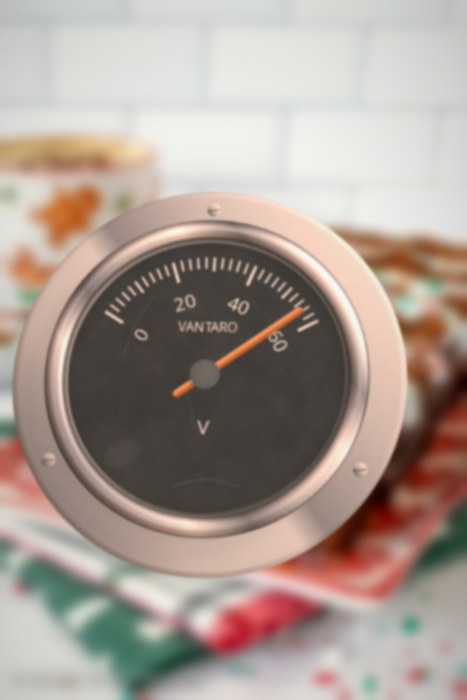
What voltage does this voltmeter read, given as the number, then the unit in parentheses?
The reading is 56 (V)
